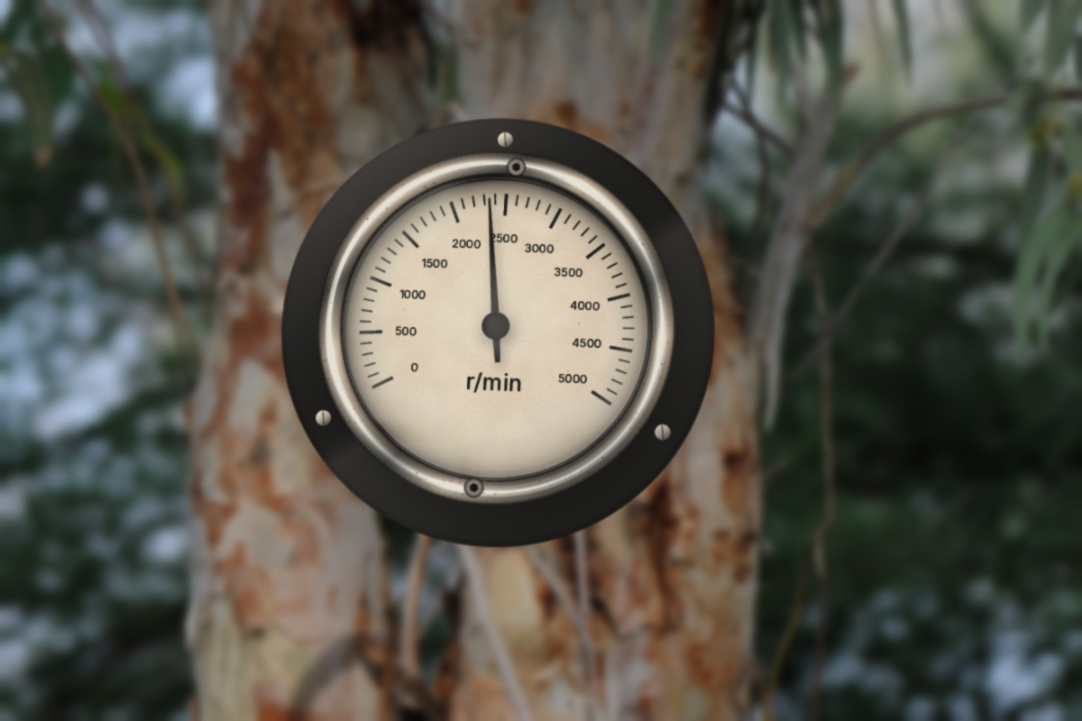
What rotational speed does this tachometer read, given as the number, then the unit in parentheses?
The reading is 2350 (rpm)
